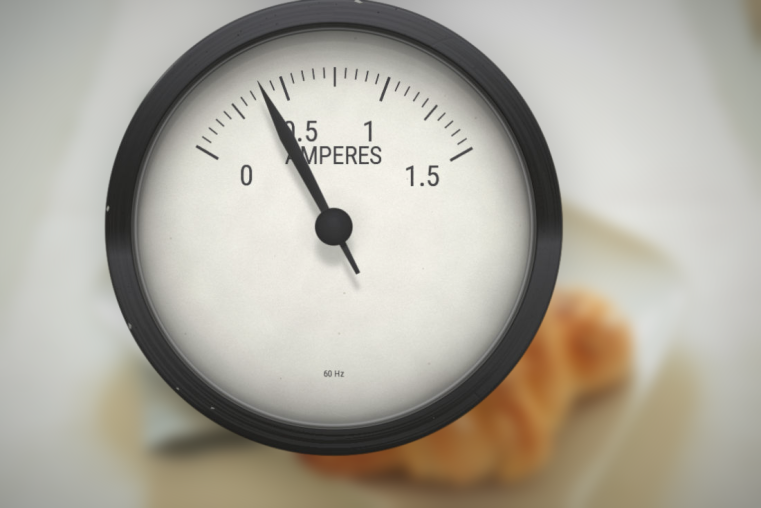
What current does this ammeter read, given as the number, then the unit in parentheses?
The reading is 0.4 (A)
